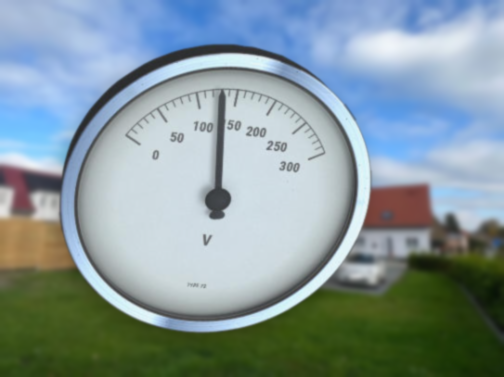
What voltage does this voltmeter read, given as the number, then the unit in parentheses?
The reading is 130 (V)
